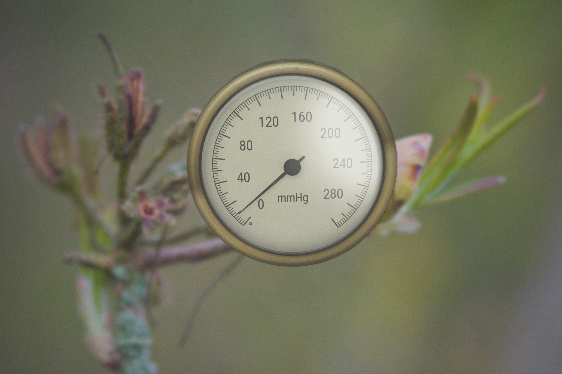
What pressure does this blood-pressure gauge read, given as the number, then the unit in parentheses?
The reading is 10 (mmHg)
